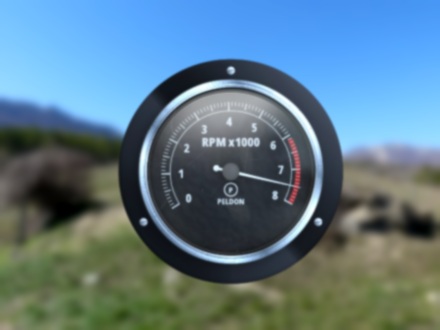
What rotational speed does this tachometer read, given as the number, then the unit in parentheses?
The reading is 7500 (rpm)
